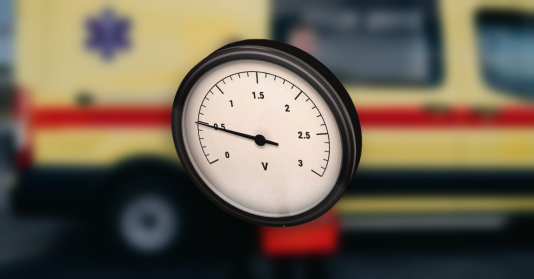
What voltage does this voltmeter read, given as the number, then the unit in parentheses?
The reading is 0.5 (V)
